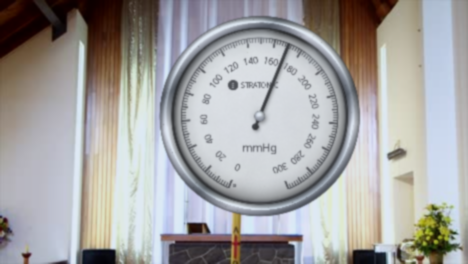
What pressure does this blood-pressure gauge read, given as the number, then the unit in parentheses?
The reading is 170 (mmHg)
